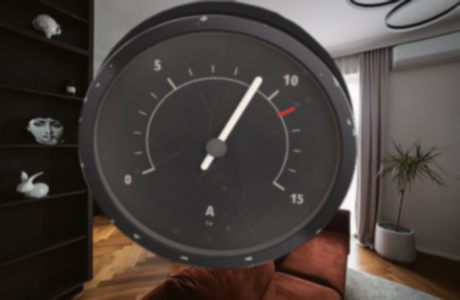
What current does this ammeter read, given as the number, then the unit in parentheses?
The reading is 9 (A)
